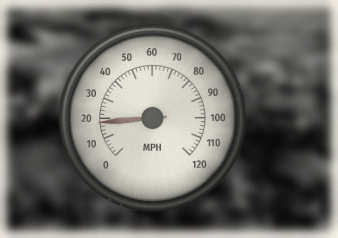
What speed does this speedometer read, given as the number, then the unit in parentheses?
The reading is 18 (mph)
